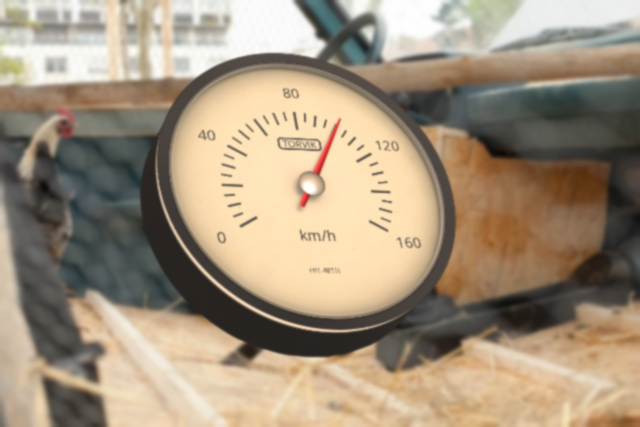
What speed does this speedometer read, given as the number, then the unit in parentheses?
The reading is 100 (km/h)
